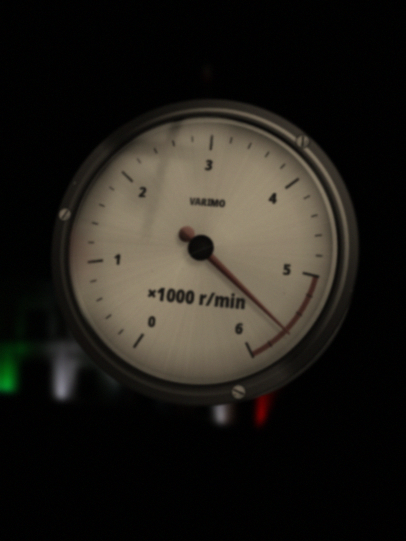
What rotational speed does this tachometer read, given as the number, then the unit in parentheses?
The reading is 5600 (rpm)
